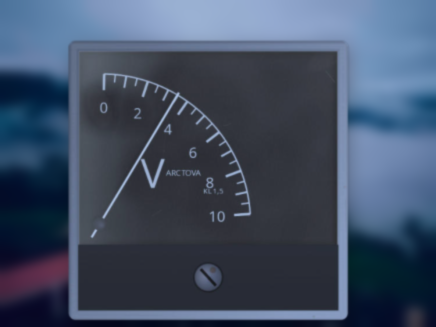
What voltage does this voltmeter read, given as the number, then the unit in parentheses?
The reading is 3.5 (V)
